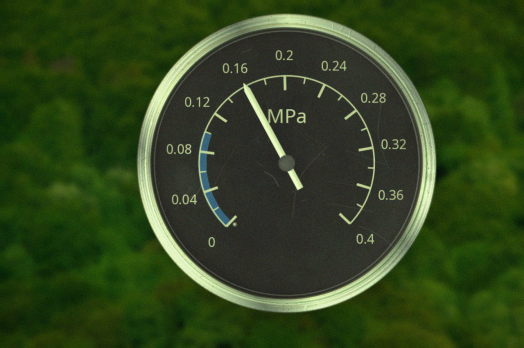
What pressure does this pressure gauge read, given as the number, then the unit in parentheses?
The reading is 0.16 (MPa)
